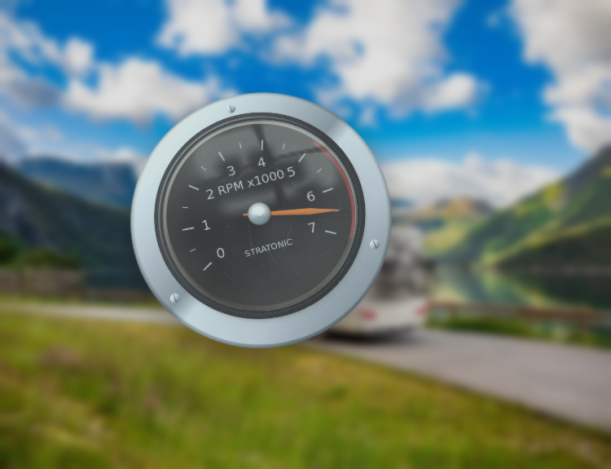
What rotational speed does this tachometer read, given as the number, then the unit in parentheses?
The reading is 6500 (rpm)
